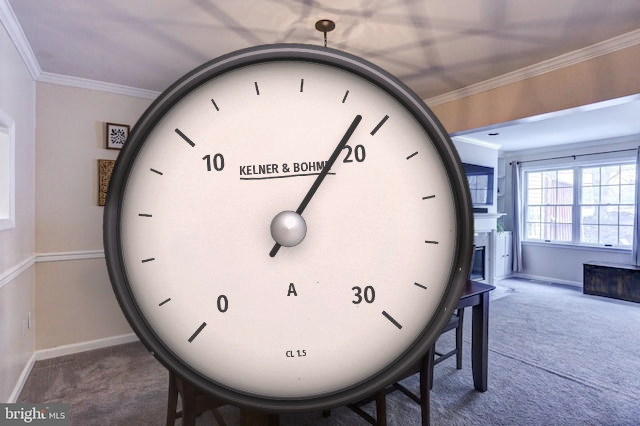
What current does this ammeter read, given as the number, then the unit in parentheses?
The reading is 19 (A)
